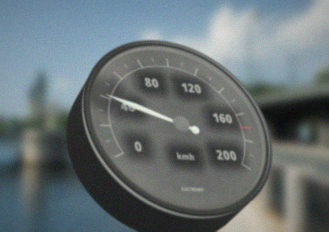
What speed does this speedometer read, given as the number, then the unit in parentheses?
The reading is 40 (km/h)
